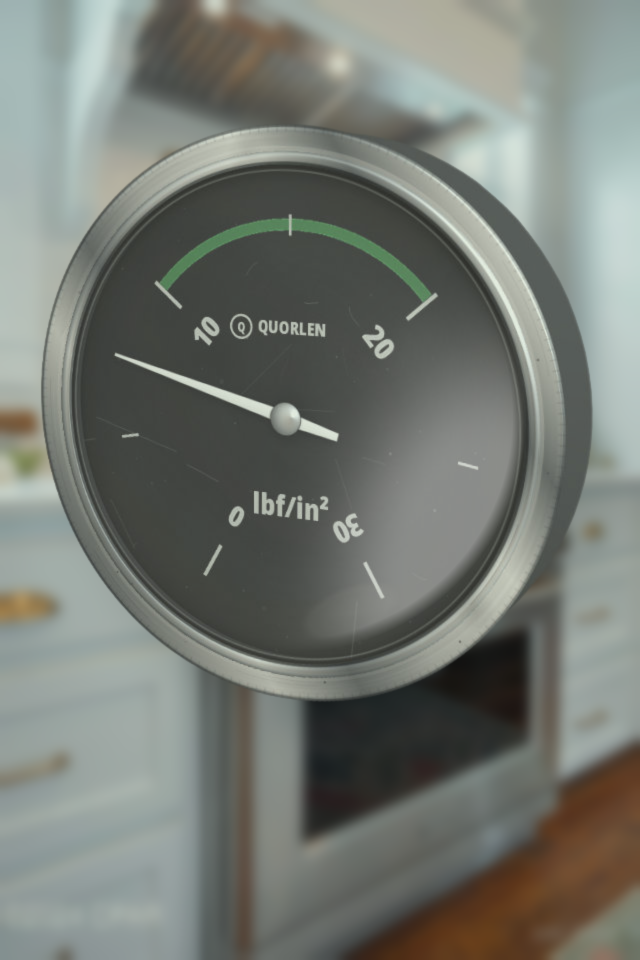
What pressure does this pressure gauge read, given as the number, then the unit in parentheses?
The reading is 7.5 (psi)
